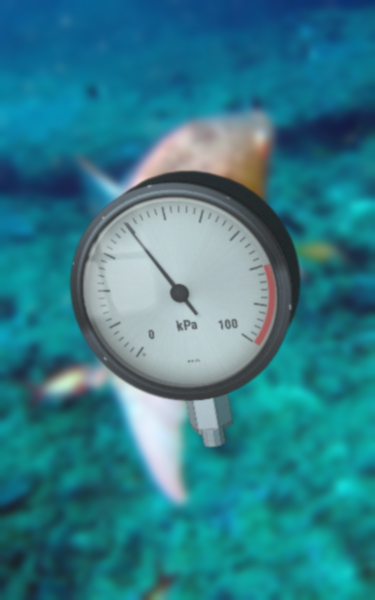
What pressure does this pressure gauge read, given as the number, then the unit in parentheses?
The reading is 40 (kPa)
